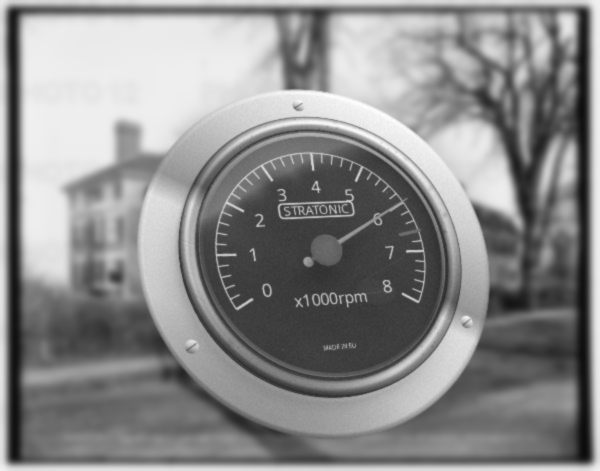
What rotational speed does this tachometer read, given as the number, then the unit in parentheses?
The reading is 6000 (rpm)
